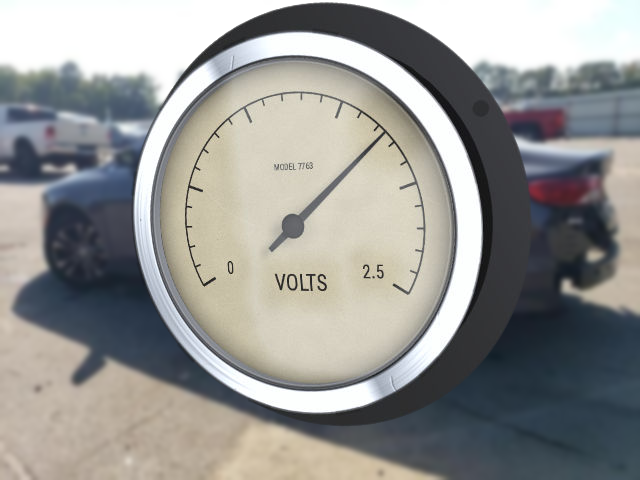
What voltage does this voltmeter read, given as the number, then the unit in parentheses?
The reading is 1.75 (V)
